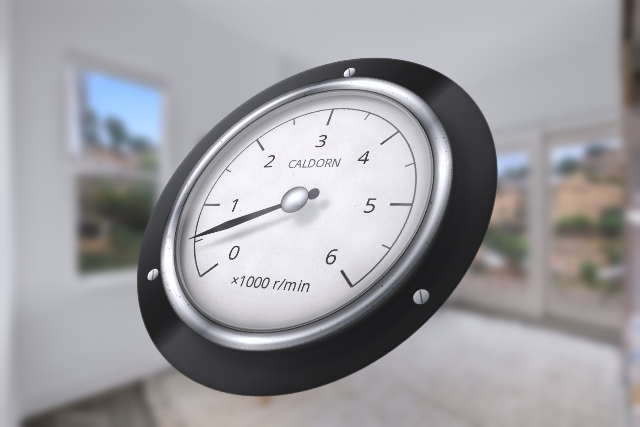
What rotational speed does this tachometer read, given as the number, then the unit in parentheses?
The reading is 500 (rpm)
